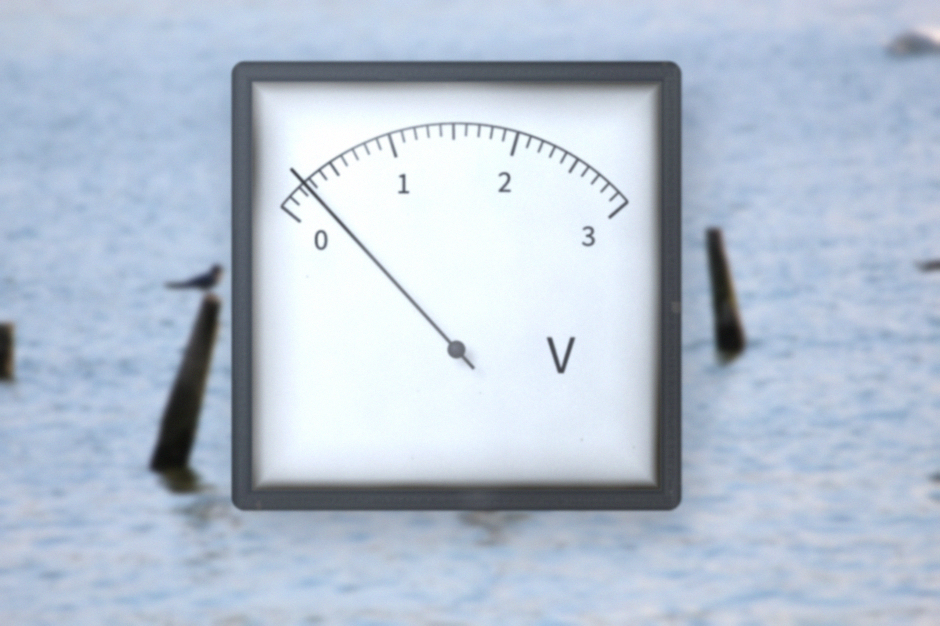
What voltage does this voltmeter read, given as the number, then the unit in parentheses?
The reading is 0.25 (V)
